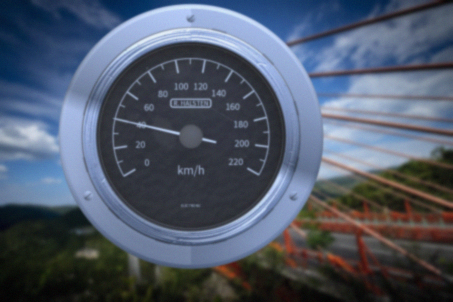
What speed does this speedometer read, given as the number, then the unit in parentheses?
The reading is 40 (km/h)
